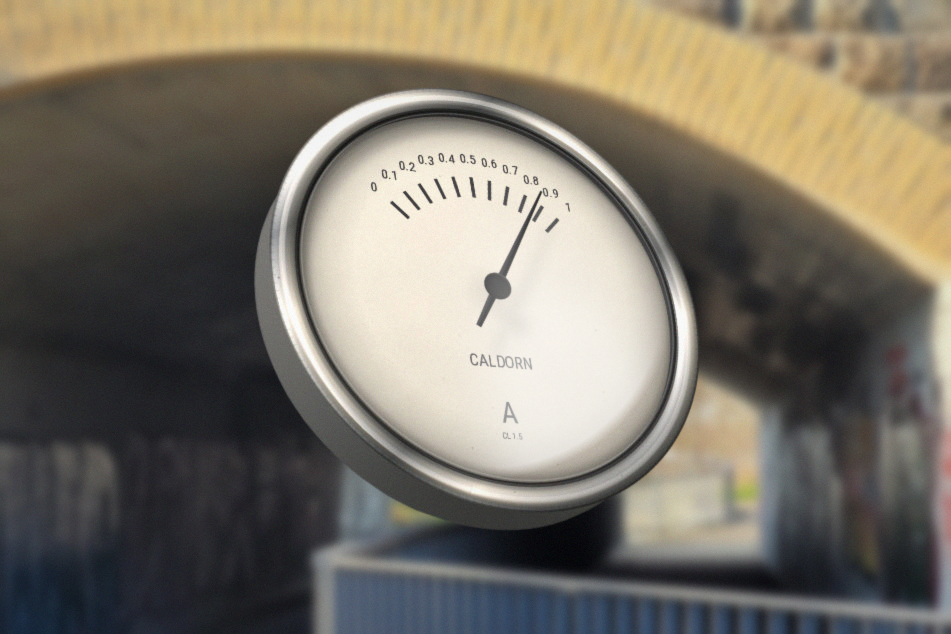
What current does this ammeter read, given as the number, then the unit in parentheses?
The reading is 0.85 (A)
